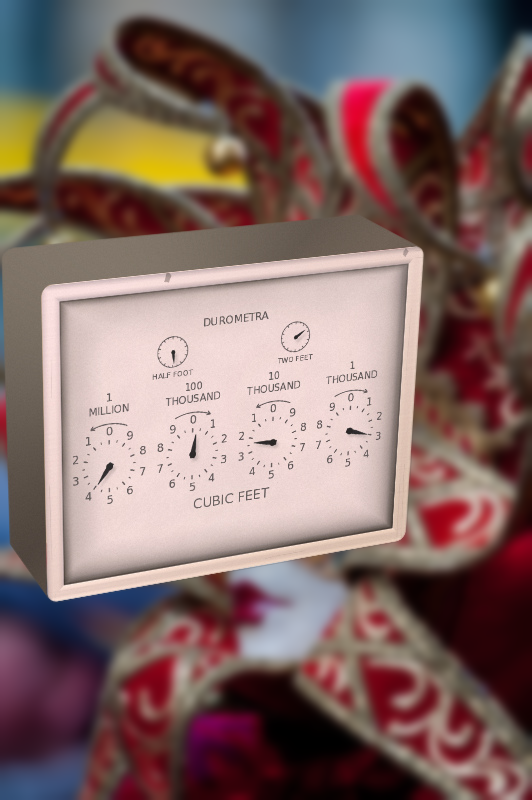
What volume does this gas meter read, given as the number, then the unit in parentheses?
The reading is 402300 (ft³)
